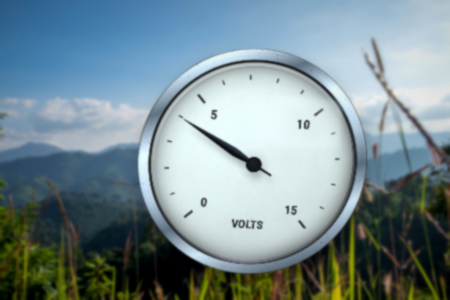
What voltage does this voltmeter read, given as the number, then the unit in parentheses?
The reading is 4 (V)
